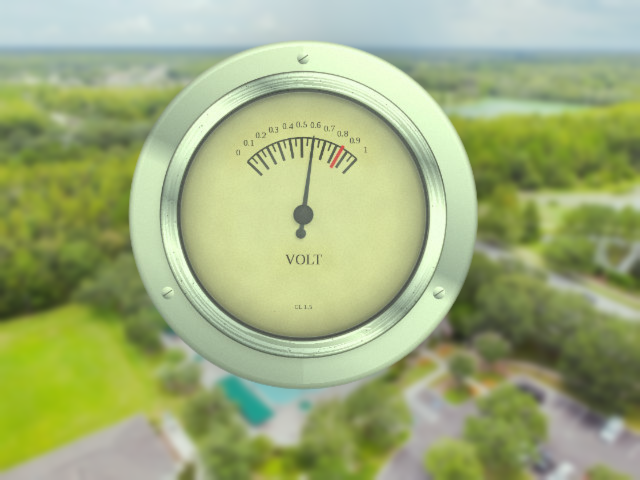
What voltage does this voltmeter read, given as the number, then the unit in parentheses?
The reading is 0.6 (V)
